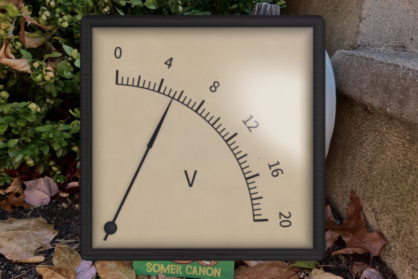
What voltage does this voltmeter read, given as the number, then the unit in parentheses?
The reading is 5.5 (V)
